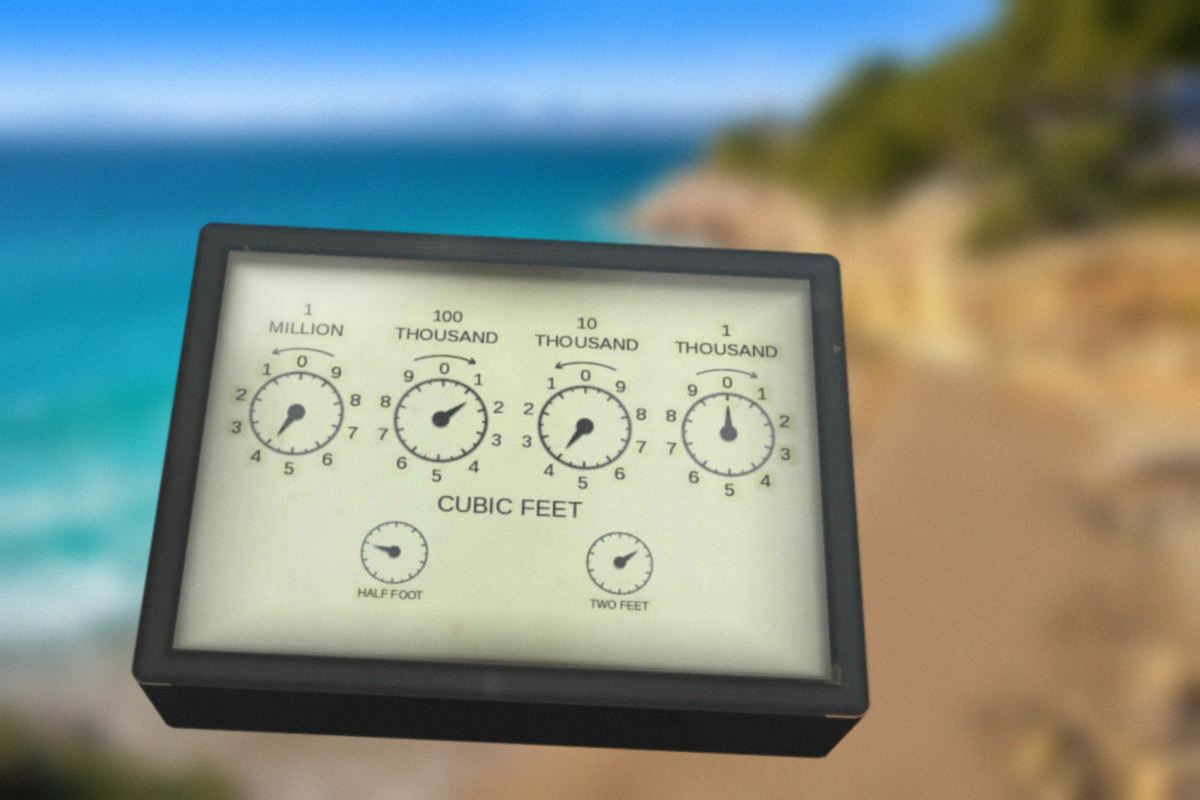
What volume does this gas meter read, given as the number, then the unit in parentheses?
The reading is 414000 (ft³)
